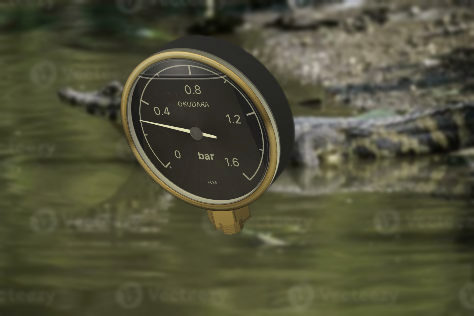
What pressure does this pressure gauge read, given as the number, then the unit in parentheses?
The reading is 0.3 (bar)
